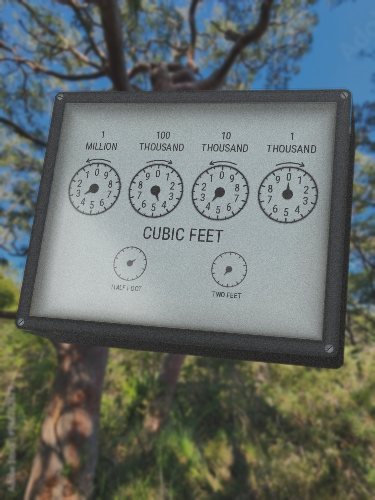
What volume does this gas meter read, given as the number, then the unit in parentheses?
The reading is 344000 (ft³)
